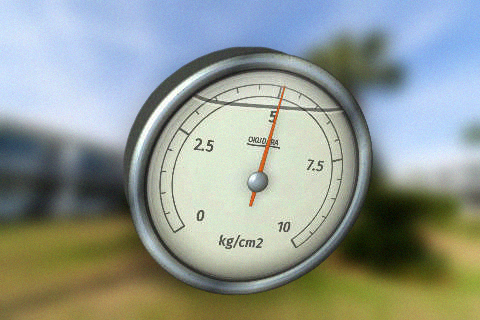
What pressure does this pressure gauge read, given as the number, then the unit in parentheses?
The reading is 5 (kg/cm²)
